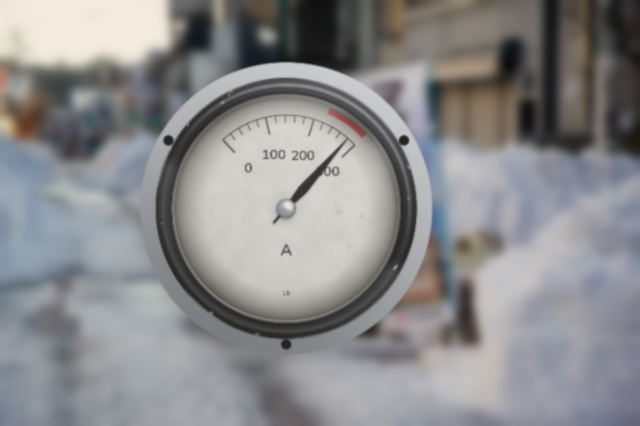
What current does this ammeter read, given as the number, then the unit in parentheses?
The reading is 280 (A)
